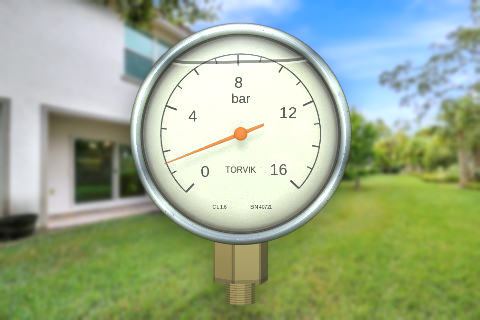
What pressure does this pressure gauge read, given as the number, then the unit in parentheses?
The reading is 1.5 (bar)
